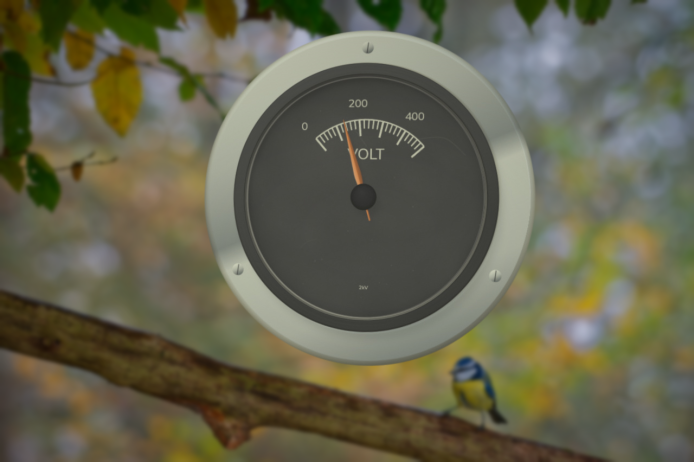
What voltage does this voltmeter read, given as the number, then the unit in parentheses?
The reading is 140 (V)
